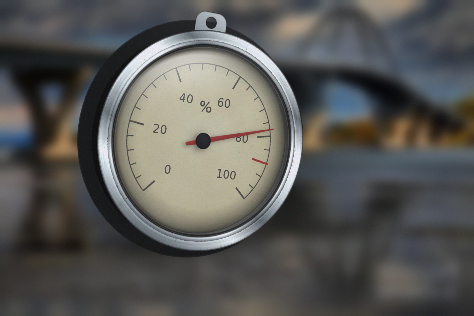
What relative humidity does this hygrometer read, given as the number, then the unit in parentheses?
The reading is 78 (%)
